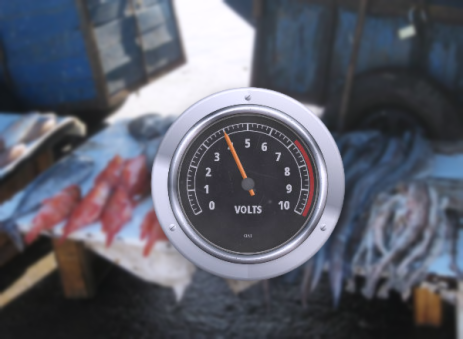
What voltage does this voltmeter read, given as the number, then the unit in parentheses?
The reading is 4 (V)
